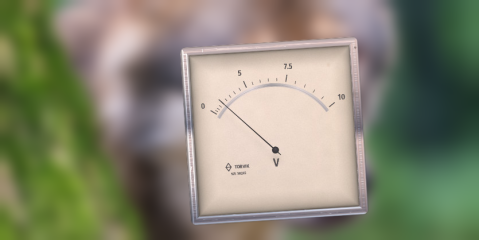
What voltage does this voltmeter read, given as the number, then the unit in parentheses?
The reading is 2.5 (V)
